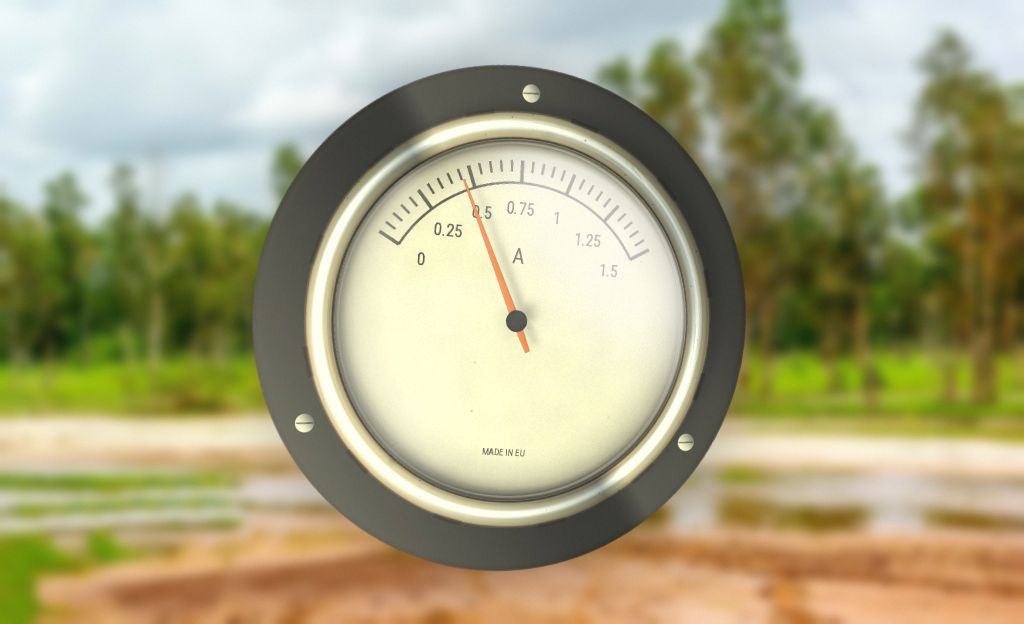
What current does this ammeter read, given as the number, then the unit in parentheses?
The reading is 0.45 (A)
